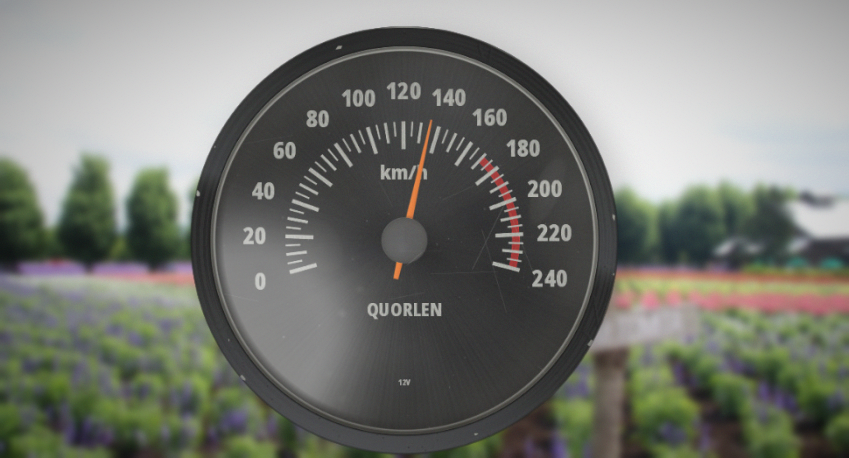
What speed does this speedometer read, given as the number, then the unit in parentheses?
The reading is 135 (km/h)
